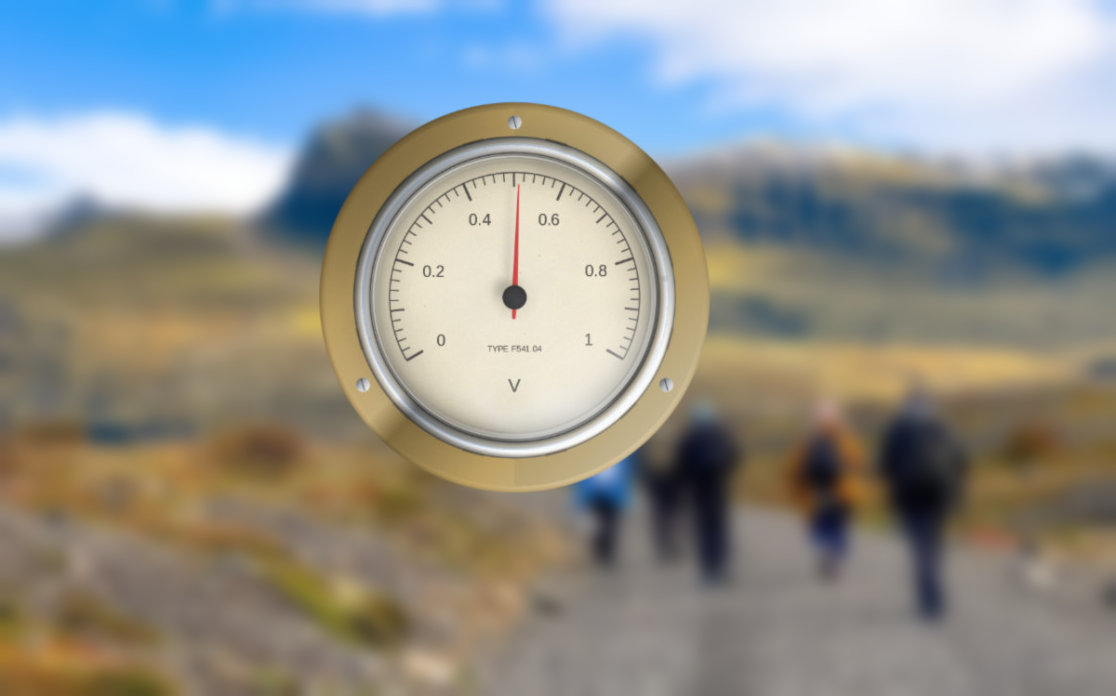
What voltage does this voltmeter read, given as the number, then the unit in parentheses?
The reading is 0.51 (V)
